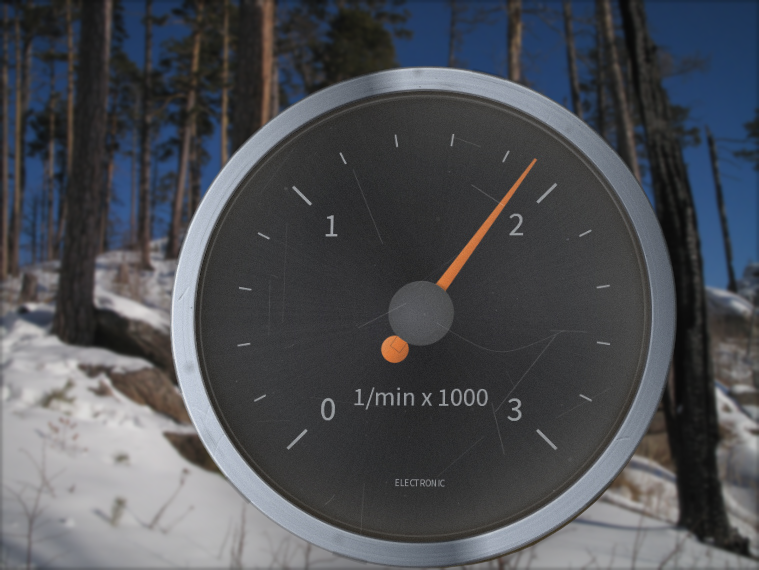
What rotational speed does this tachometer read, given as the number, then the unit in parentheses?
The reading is 1900 (rpm)
